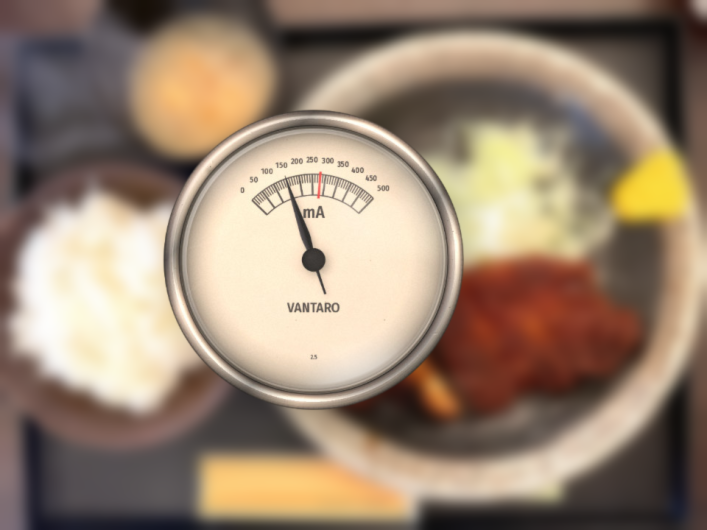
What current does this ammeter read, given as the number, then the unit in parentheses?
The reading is 150 (mA)
